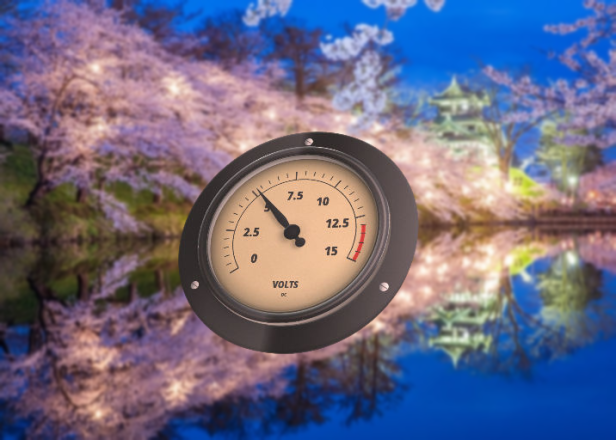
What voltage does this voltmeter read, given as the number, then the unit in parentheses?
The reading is 5.25 (V)
